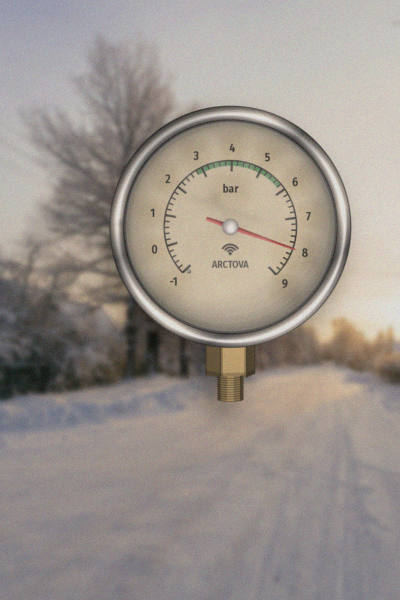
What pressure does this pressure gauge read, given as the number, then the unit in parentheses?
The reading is 8 (bar)
